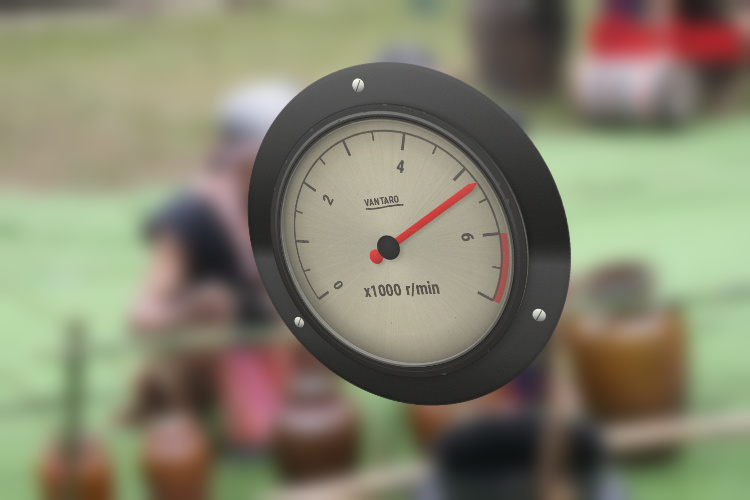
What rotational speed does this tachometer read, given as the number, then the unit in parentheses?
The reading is 5250 (rpm)
